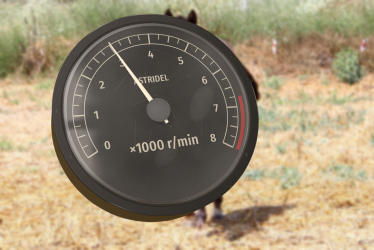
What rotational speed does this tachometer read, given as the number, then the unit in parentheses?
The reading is 3000 (rpm)
